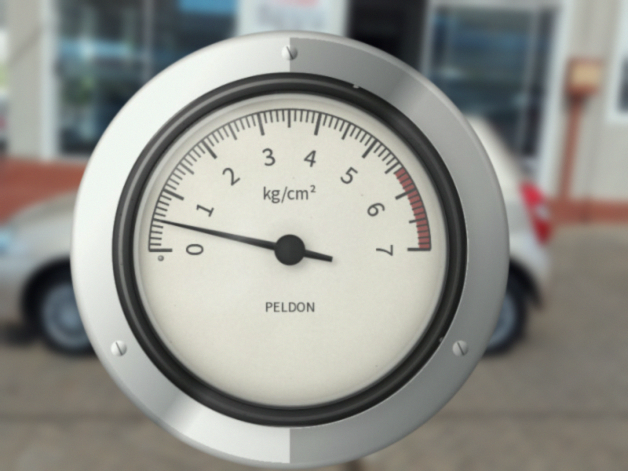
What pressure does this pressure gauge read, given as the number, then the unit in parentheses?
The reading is 0.5 (kg/cm²)
